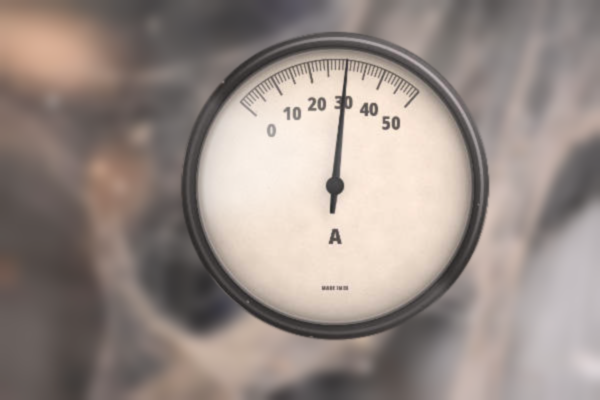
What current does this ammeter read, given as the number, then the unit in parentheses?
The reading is 30 (A)
